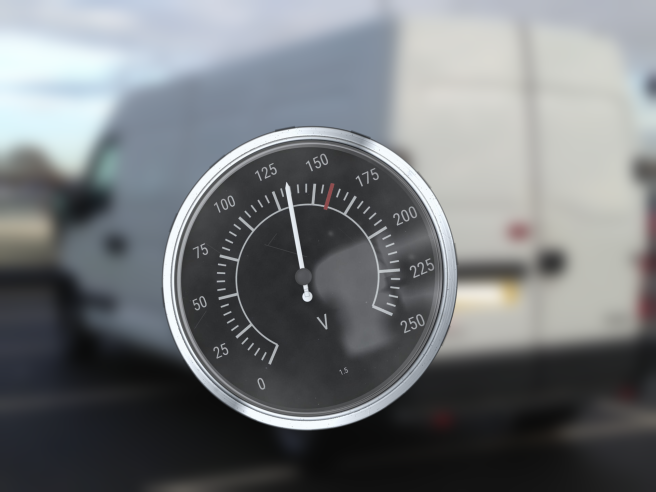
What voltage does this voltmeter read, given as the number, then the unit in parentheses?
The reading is 135 (V)
